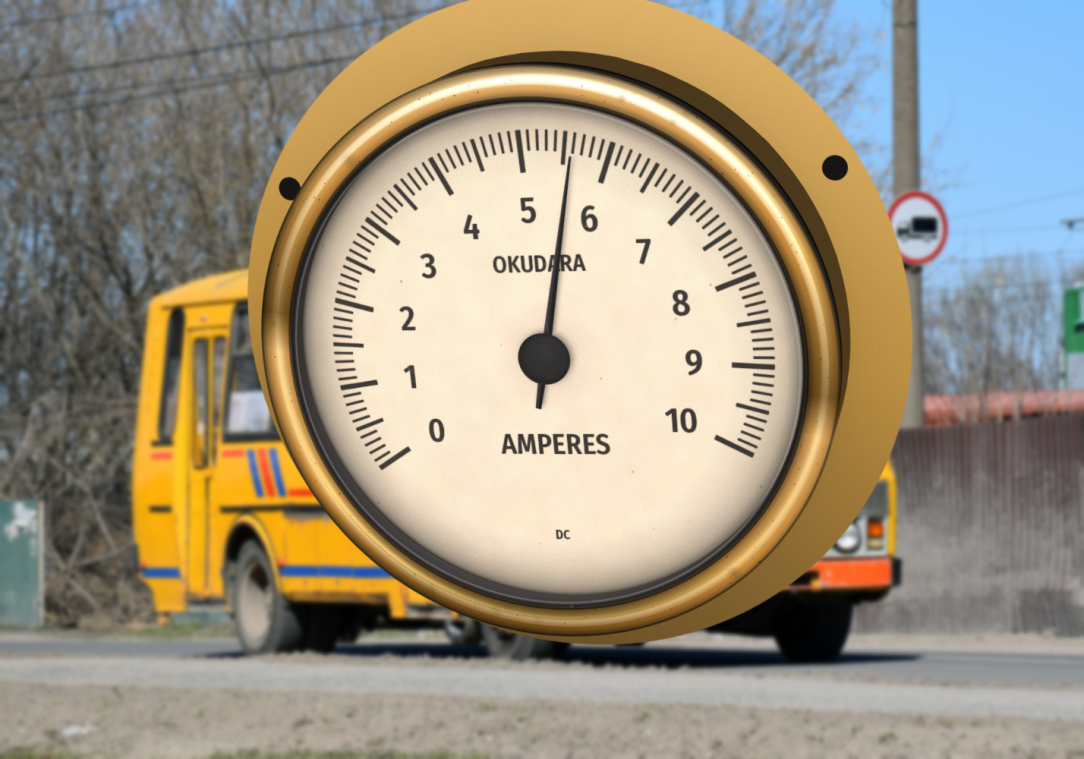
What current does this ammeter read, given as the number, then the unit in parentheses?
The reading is 5.6 (A)
